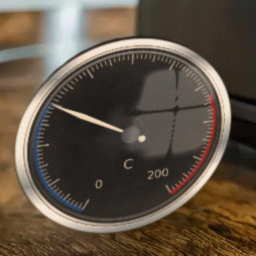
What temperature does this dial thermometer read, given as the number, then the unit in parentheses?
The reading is 60 (°C)
